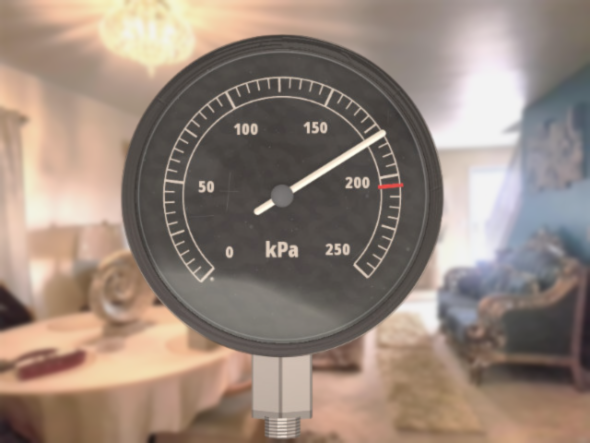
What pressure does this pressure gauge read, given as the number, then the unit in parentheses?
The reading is 180 (kPa)
